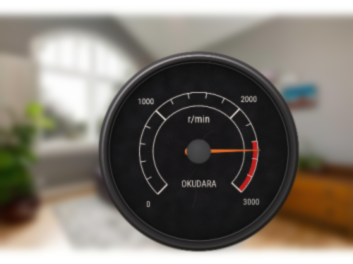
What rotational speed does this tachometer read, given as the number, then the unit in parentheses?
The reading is 2500 (rpm)
